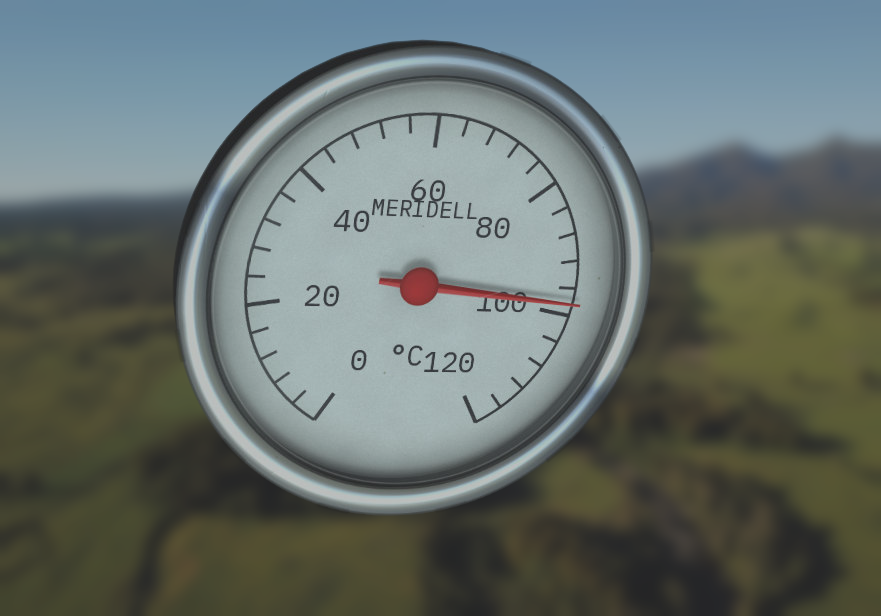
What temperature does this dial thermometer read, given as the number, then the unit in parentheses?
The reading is 98 (°C)
